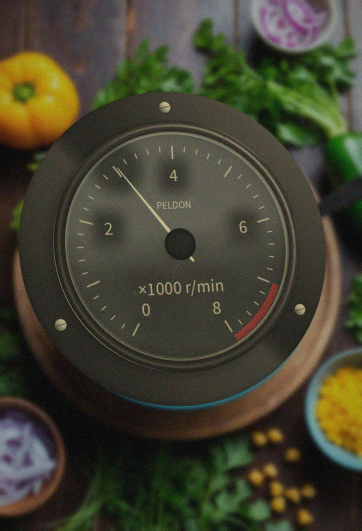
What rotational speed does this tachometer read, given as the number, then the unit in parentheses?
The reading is 3000 (rpm)
